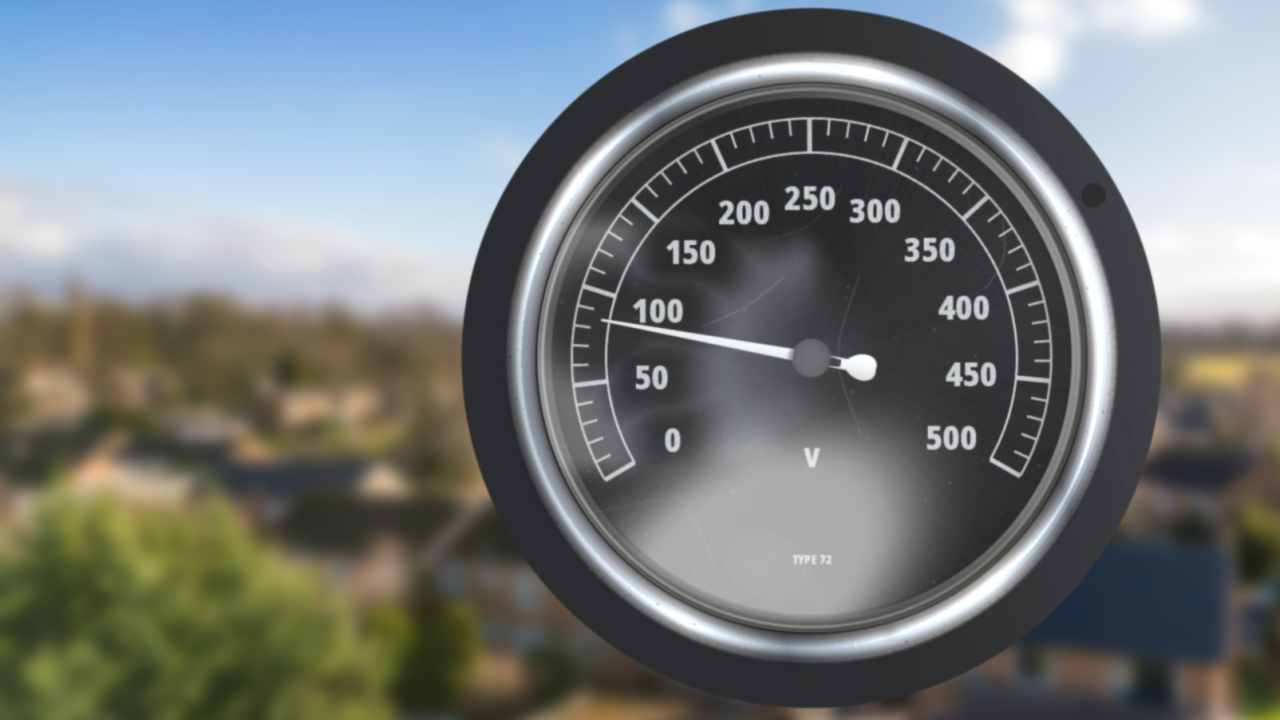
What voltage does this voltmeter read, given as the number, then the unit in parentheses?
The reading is 85 (V)
